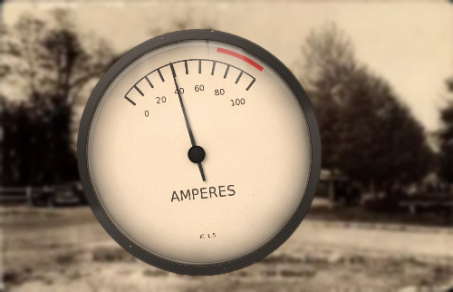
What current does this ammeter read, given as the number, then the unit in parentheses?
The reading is 40 (A)
